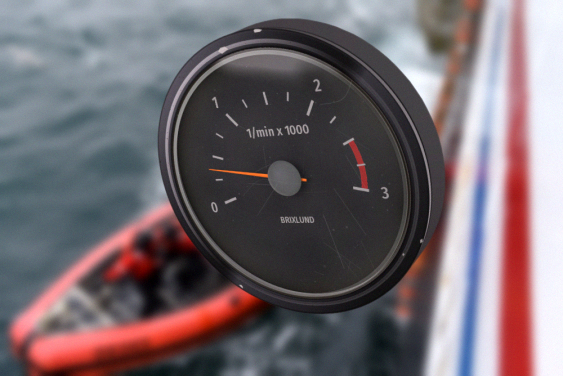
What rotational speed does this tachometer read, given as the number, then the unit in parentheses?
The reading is 375 (rpm)
